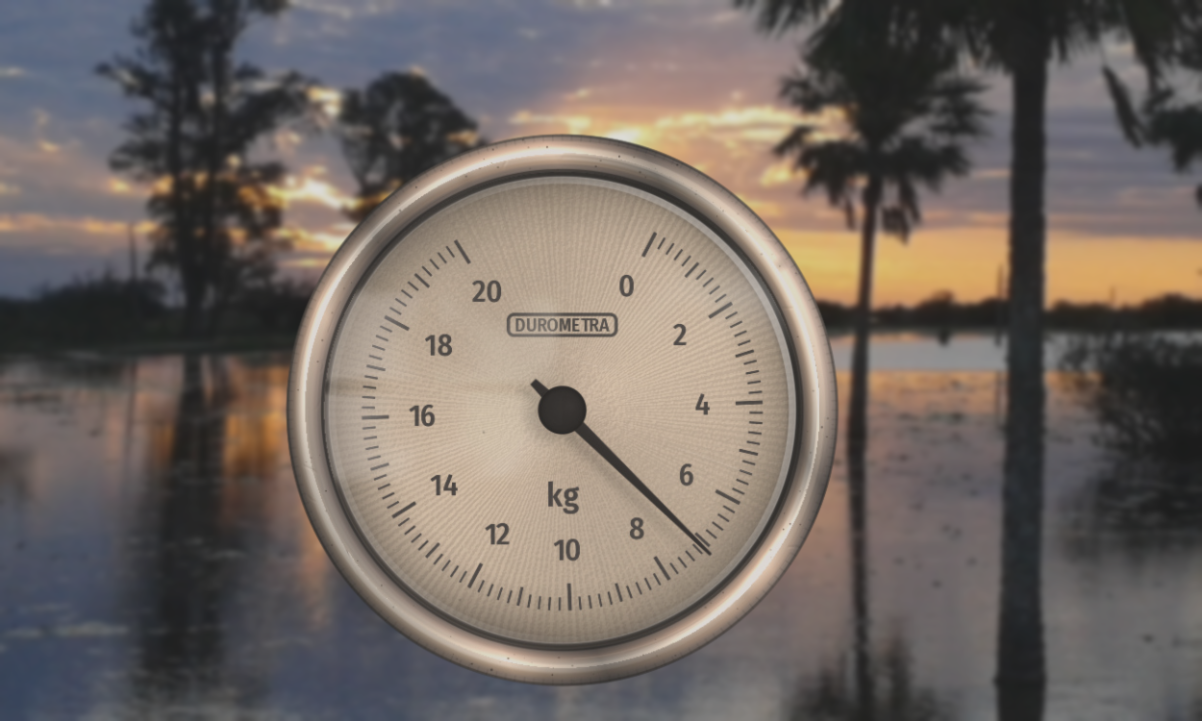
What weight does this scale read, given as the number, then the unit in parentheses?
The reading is 7.1 (kg)
